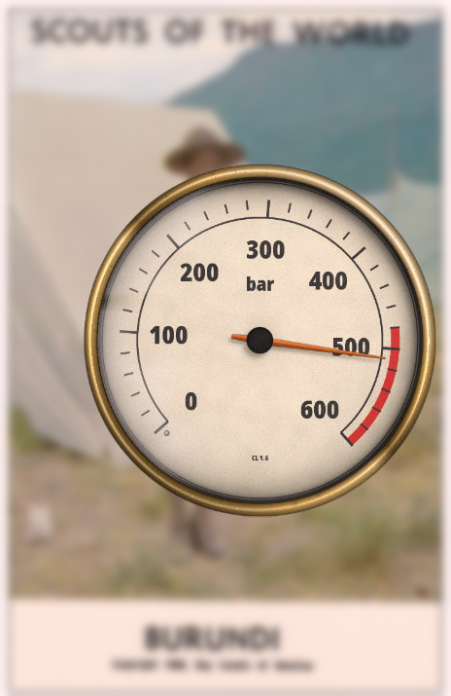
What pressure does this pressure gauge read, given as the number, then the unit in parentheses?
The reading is 510 (bar)
